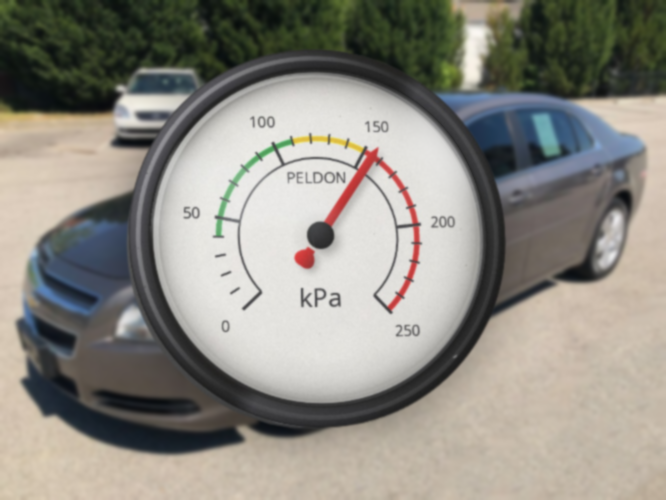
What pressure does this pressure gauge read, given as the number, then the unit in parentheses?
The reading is 155 (kPa)
